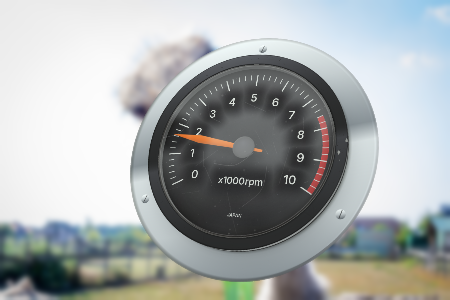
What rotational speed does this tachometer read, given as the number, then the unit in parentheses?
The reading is 1600 (rpm)
